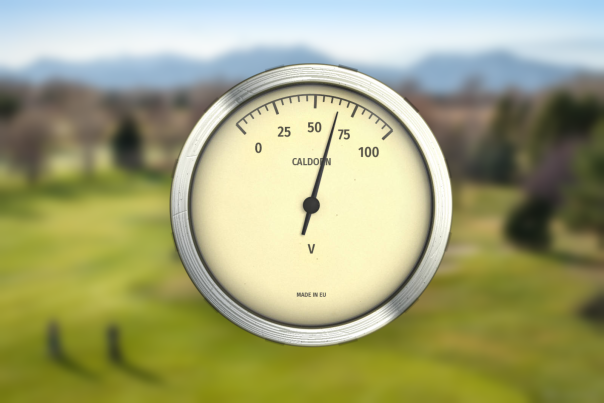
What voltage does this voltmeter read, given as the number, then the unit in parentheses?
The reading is 65 (V)
